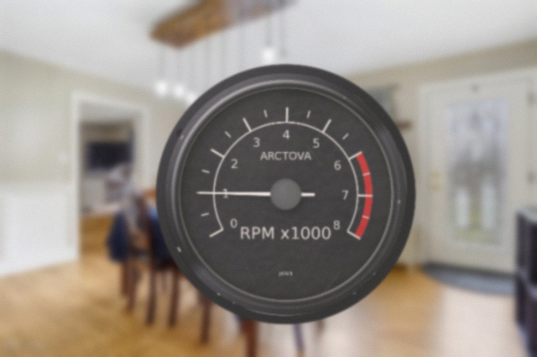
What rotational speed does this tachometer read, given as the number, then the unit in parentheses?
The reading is 1000 (rpm)
